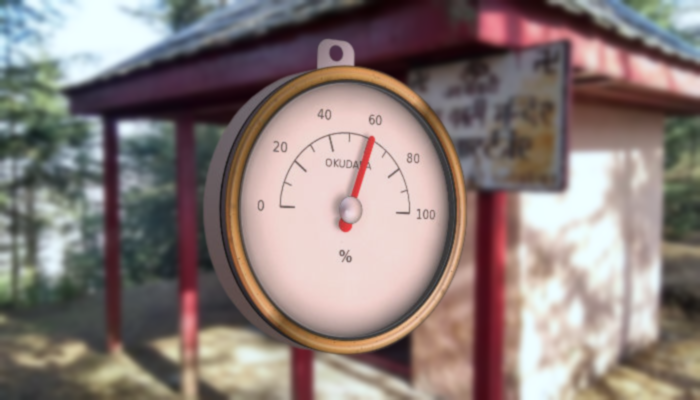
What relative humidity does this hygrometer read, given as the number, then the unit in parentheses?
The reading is 60 (%)
